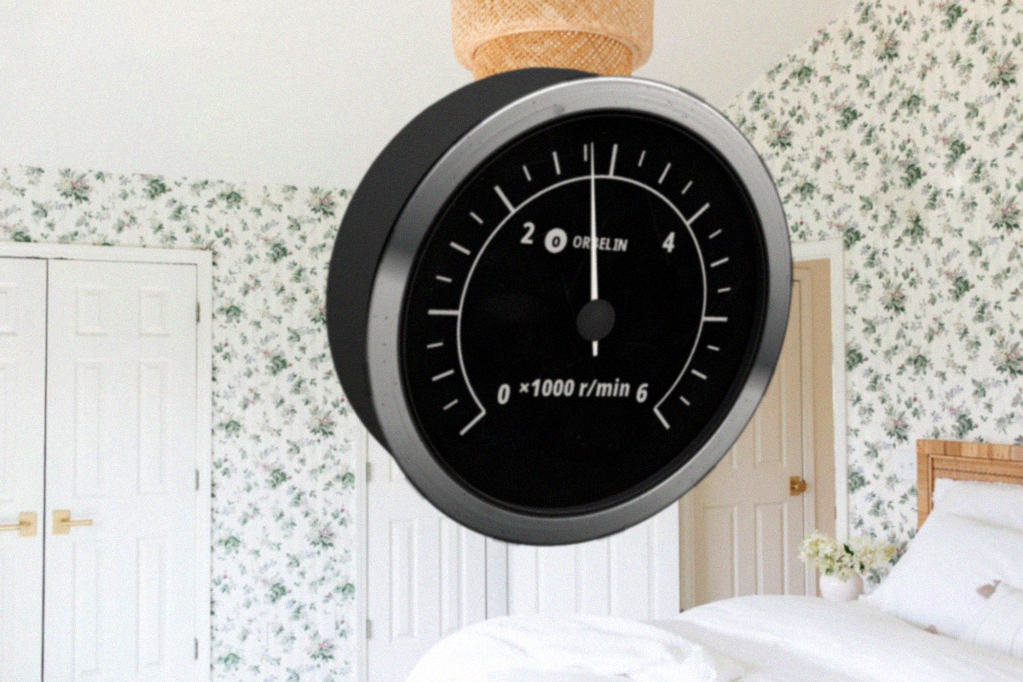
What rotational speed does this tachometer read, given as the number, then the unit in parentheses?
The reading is 2750 (rpm)
